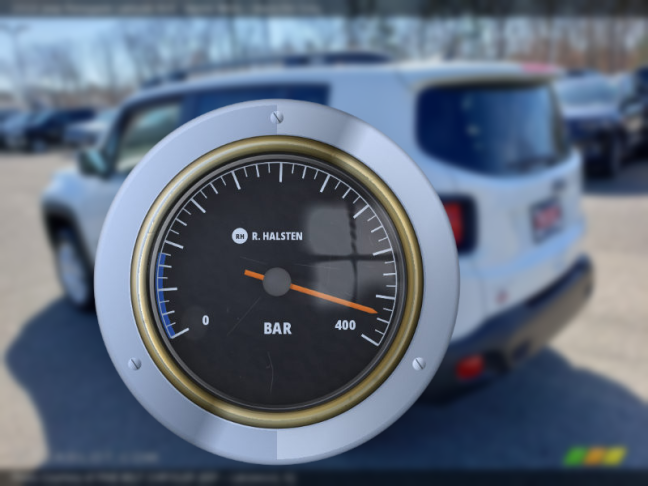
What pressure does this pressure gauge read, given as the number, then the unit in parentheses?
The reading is 375 (bar)
